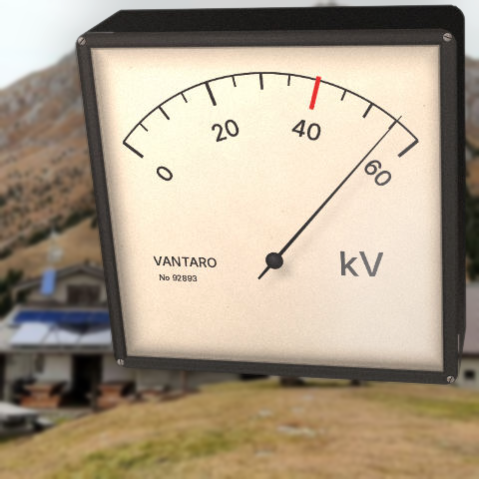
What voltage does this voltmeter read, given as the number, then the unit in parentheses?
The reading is 55 (kV)
